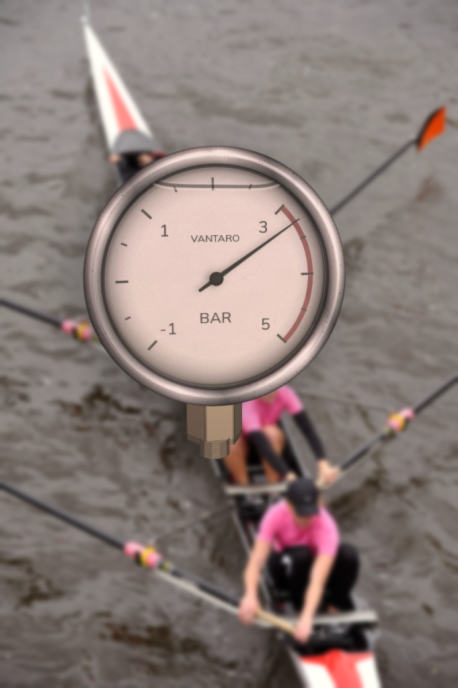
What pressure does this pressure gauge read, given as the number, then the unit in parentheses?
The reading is 3.25 (bar)
